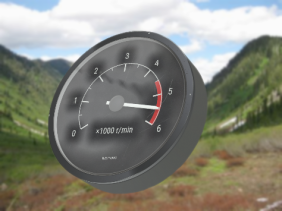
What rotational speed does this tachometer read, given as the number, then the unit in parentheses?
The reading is 5500 (rpm)
